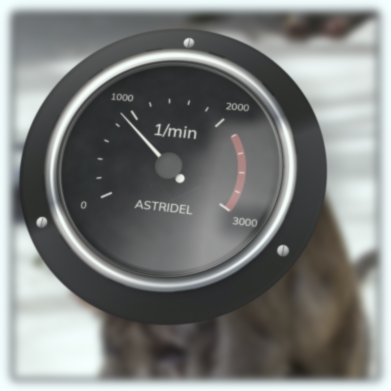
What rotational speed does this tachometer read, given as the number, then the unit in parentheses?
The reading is 900 (rpm)
